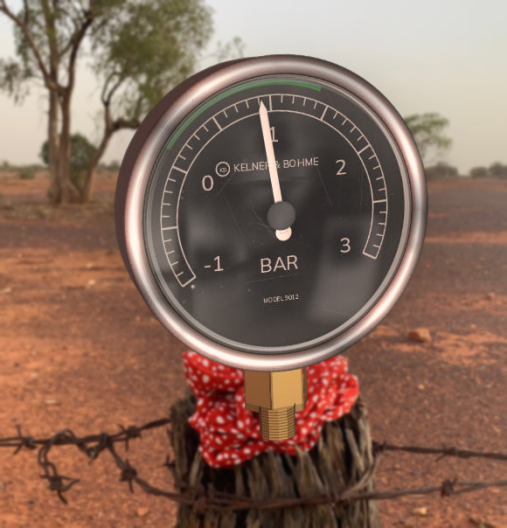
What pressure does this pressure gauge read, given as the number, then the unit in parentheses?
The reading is 0.9 (bar)
